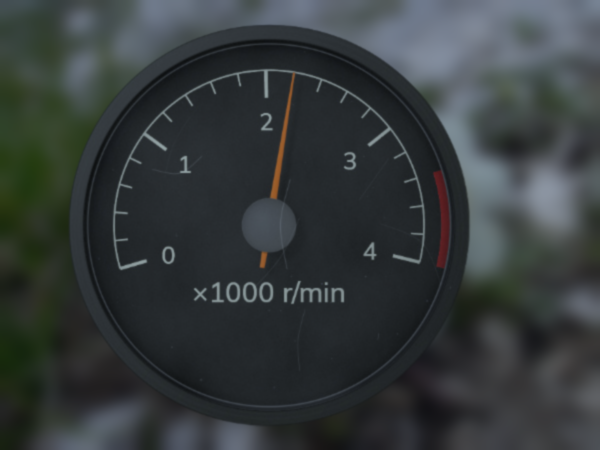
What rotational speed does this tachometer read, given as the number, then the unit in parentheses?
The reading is 2200 (rpm)
